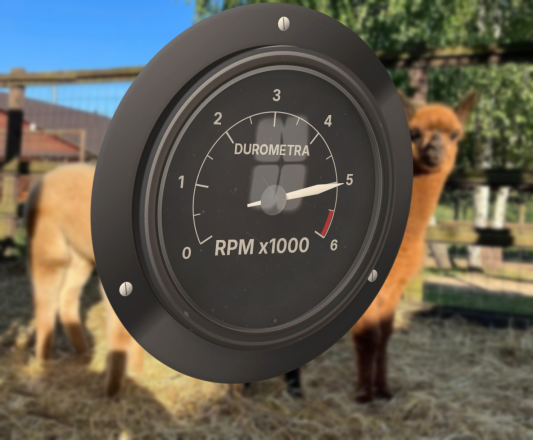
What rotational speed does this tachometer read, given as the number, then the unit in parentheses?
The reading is 5000 (rpm)
